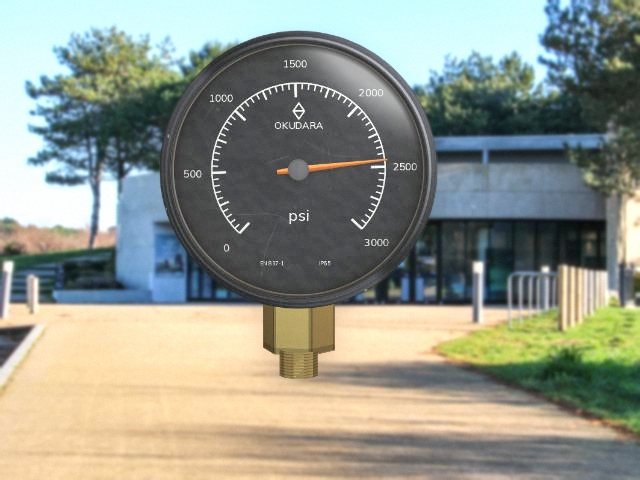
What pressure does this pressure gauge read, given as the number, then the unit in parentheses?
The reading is 2450 (psi)
